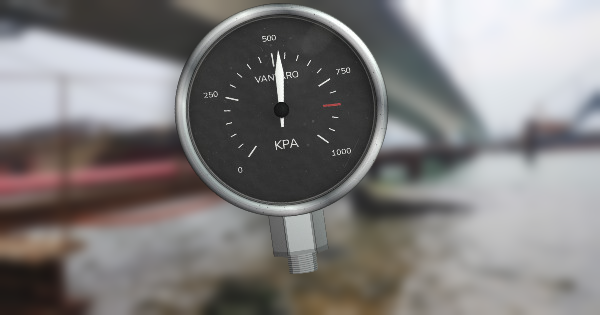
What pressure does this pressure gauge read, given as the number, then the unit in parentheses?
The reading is 525 (kPa)
